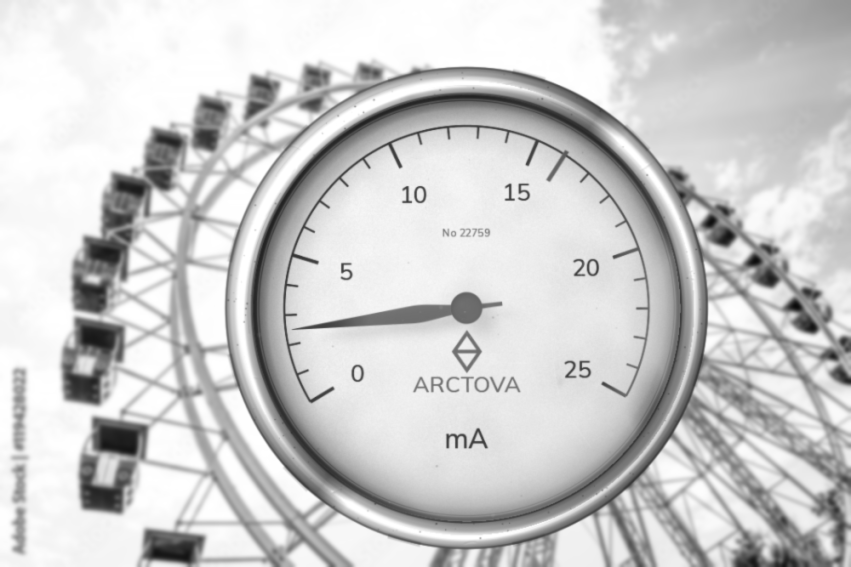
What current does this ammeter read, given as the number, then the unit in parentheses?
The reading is 2.5 (mA)
